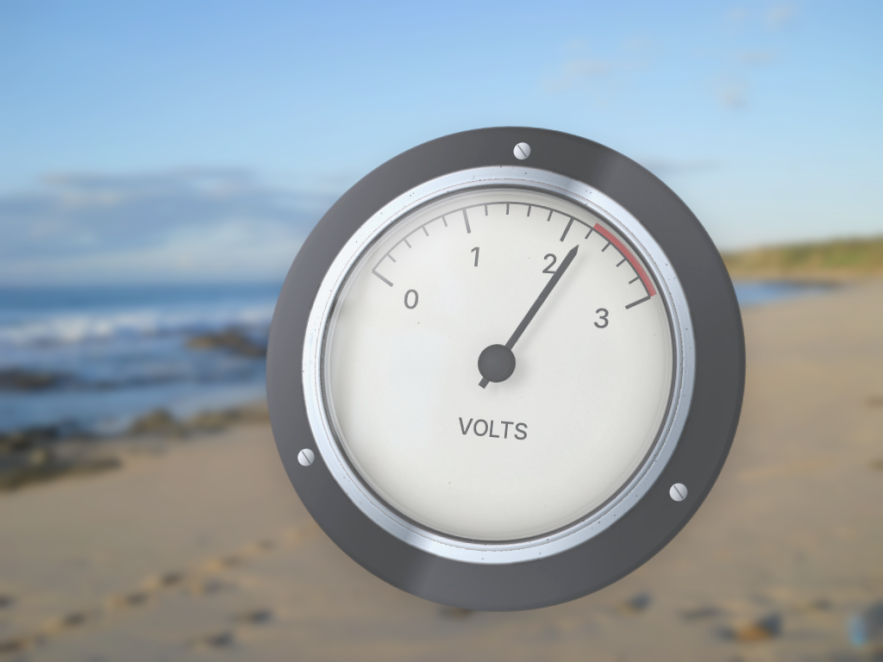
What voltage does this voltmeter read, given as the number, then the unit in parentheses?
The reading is 2.2 (V)
